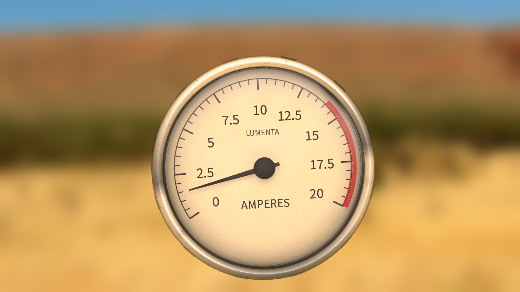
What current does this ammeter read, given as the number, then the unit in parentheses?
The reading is 1.5 (A)
